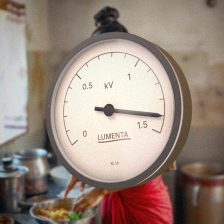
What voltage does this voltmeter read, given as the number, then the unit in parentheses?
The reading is 1.4 (kV)
